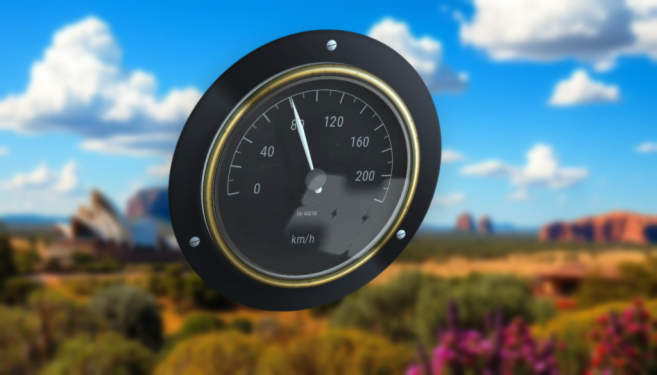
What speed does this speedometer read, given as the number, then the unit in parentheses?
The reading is 80 (km/h)
